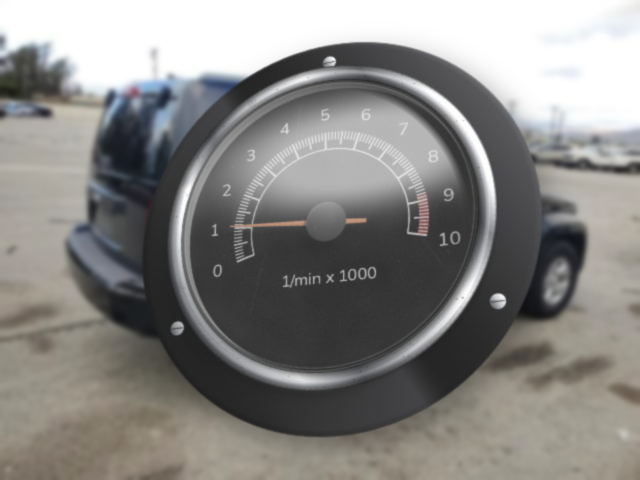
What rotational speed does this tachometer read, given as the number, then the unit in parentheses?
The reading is 1000 (rpm)
